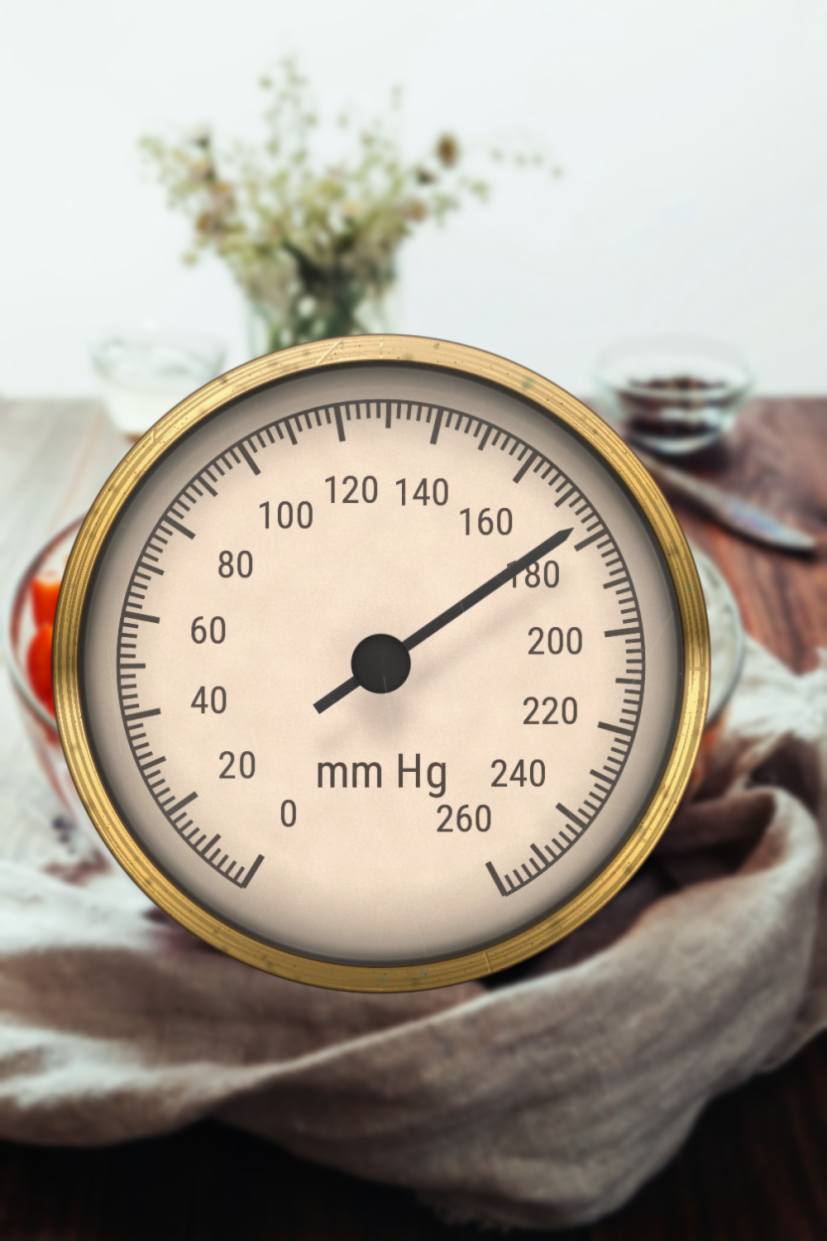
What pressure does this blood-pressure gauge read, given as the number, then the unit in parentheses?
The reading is 176 (mmHg)
